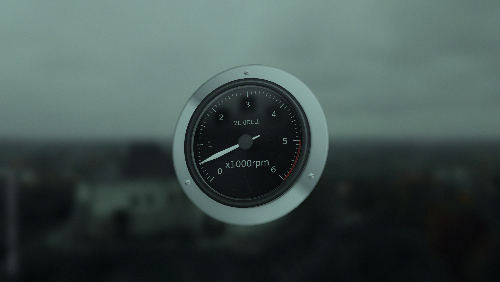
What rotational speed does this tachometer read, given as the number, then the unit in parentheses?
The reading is 500 (rpm)
